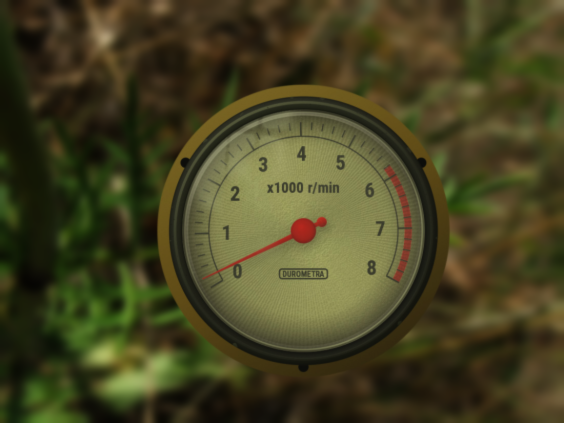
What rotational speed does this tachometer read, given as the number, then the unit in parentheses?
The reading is 200 (rpm)
